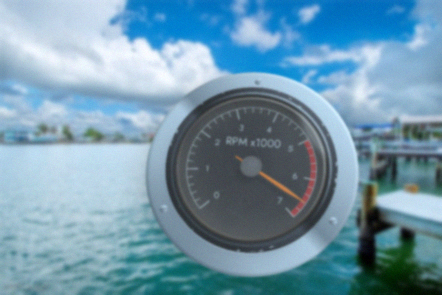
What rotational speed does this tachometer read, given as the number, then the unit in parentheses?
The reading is 6600 (rpm)
